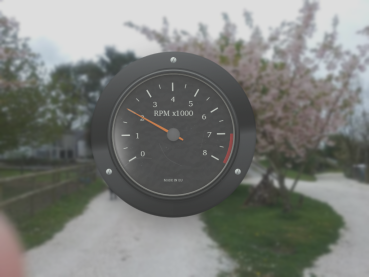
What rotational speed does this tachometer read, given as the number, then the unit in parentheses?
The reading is 2000 (rpm)
